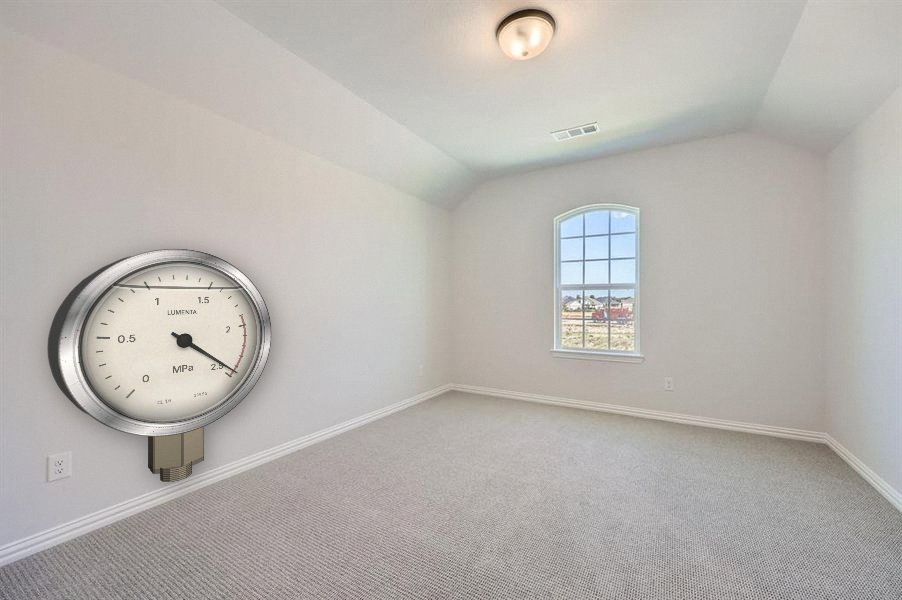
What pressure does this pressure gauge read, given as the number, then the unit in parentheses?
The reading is 2.45 (MPa)
